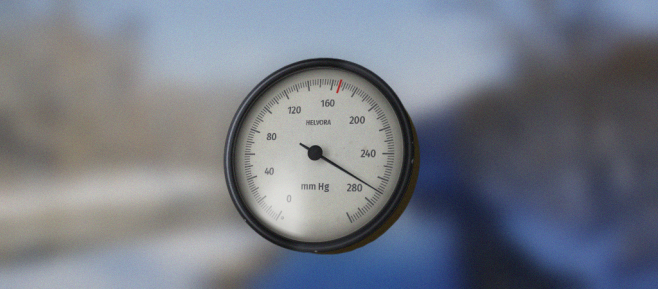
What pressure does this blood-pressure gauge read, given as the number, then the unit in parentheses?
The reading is 270 (mmHg)
